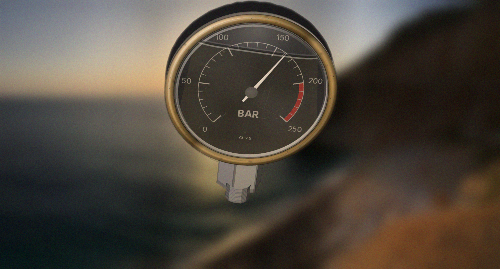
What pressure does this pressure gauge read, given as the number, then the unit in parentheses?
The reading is 160 (bar)
